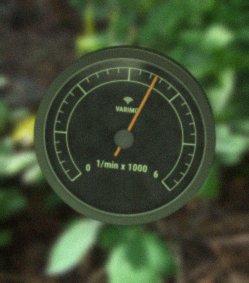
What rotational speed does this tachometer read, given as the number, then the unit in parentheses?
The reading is 3500 (rpm)
